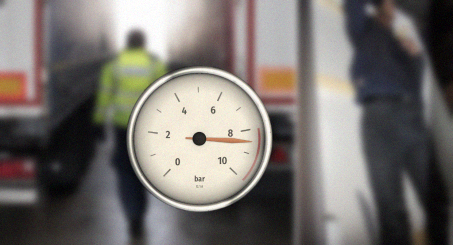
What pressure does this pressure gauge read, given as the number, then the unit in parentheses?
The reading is 8.5 (bar)
